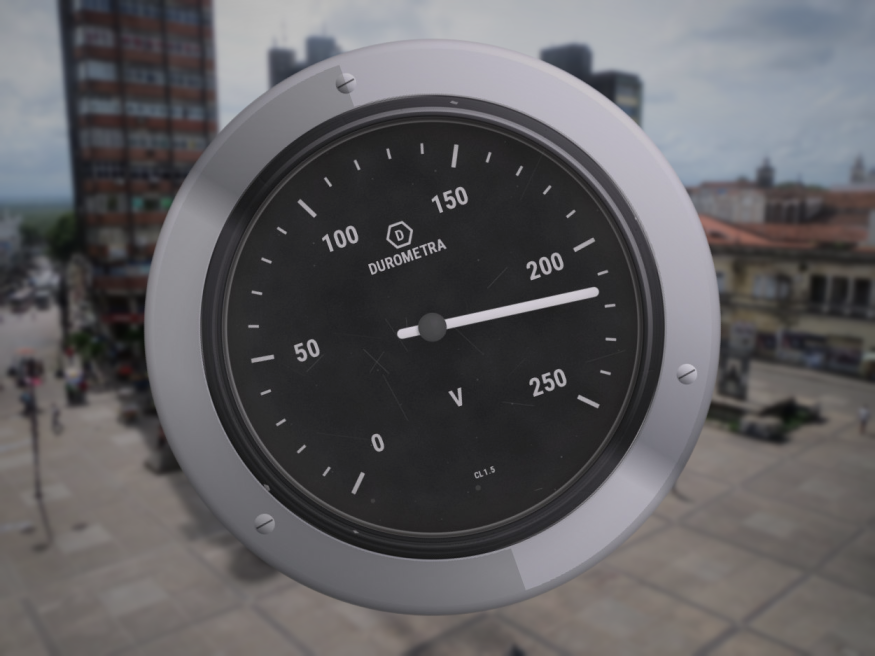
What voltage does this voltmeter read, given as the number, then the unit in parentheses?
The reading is 215 (V)
